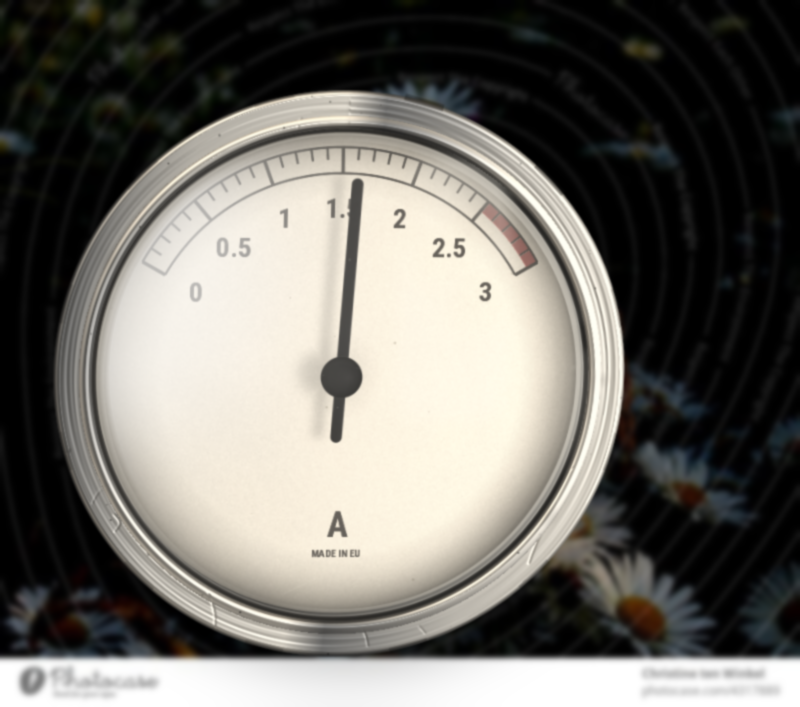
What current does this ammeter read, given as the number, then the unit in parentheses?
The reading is 1.6 (A)
